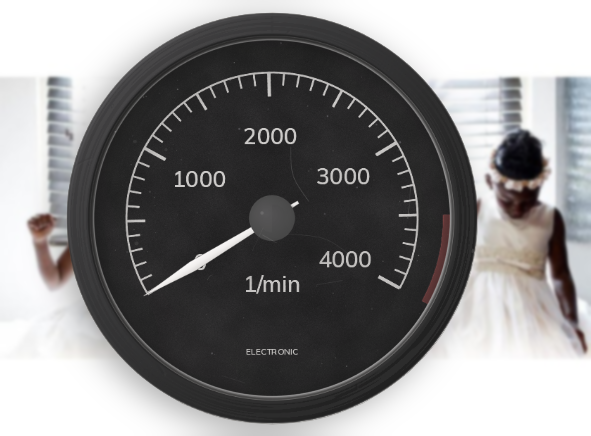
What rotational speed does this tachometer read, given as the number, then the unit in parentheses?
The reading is 0 (rpm)
